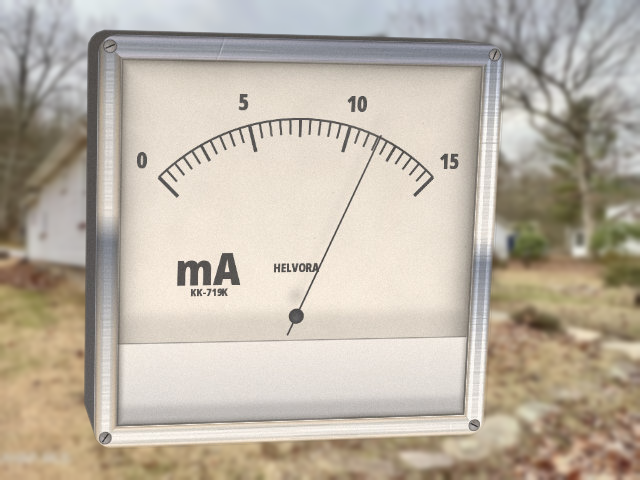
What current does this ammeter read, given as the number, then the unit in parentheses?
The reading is 11.5 (mA)
